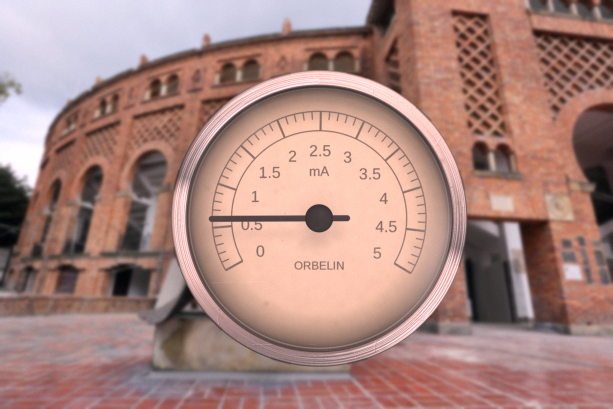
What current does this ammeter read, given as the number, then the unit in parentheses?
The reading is 0.6 (mA)
